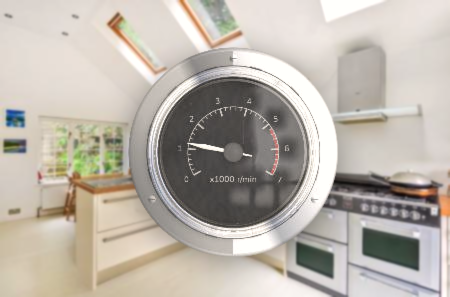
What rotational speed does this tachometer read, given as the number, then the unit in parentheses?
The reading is 1200 (rpm)
